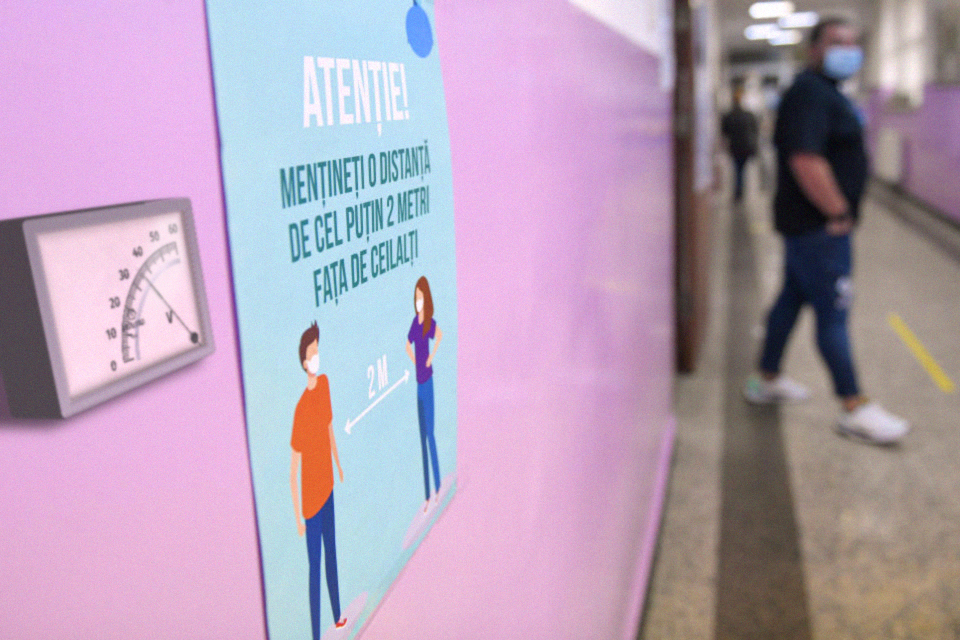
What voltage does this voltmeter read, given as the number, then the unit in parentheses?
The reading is 35 (V)
